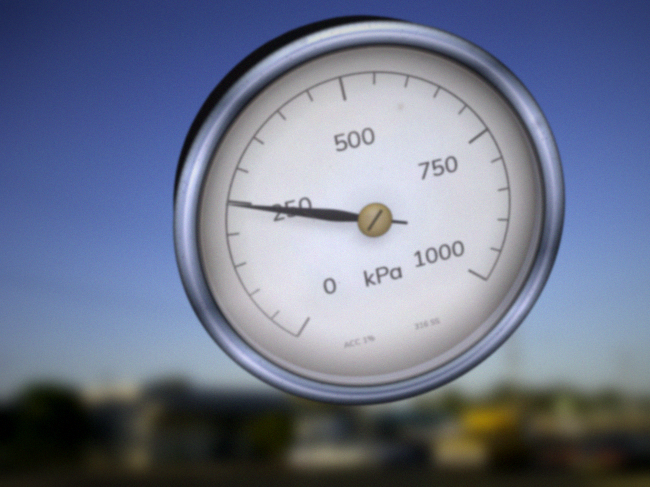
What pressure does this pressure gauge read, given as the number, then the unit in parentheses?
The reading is 250 (kPa)
